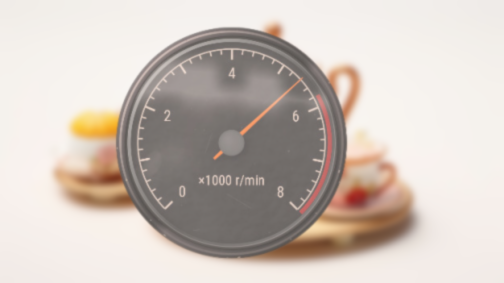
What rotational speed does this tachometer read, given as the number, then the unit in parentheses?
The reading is 5400 (rpm)
